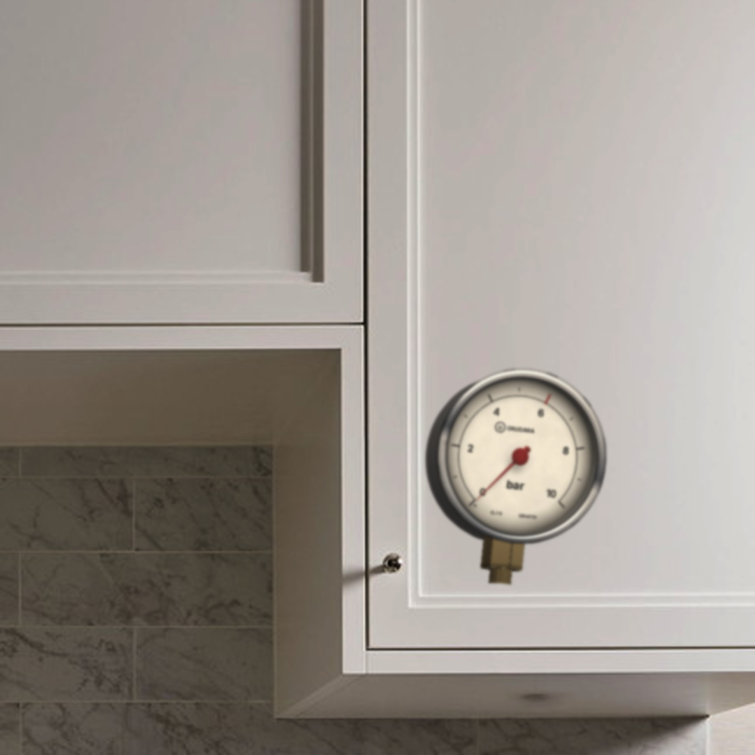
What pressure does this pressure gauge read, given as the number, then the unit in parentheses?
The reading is 0 (bar)
